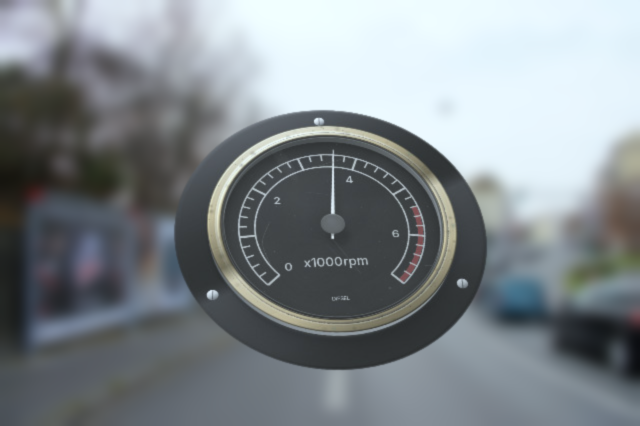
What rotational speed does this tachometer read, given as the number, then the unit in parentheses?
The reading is 3600 (rpm)
